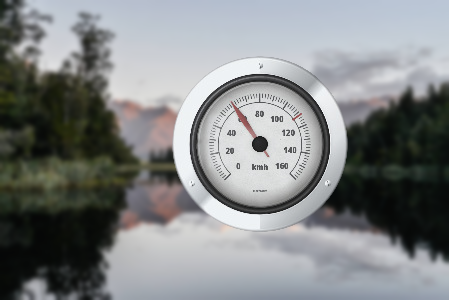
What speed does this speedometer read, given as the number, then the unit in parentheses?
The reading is 60 (km/h)
